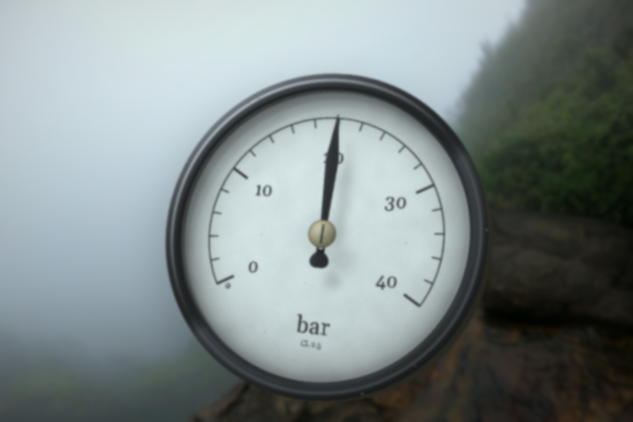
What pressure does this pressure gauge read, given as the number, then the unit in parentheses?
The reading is 20 (bar)
